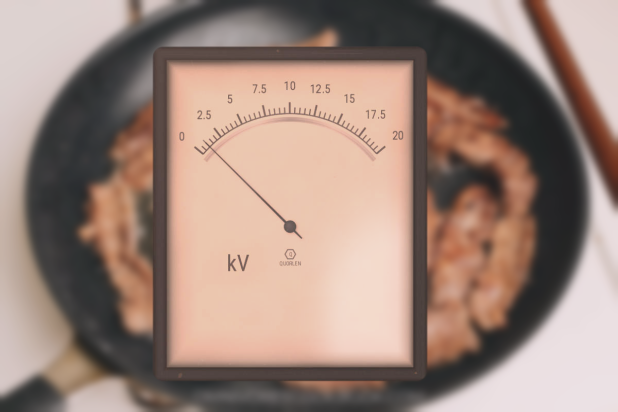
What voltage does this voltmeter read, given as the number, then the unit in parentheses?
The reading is 1 (kV)
